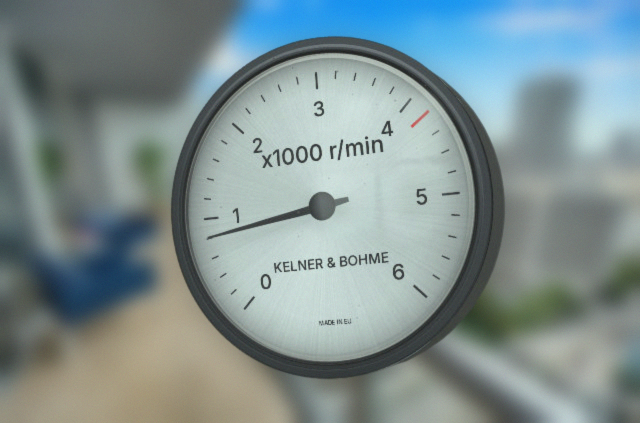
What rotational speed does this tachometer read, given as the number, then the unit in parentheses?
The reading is 800 (rpm)
